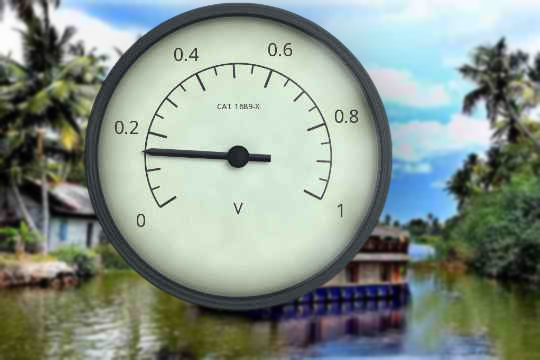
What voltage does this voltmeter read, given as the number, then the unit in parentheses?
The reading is 0.15 (V)
